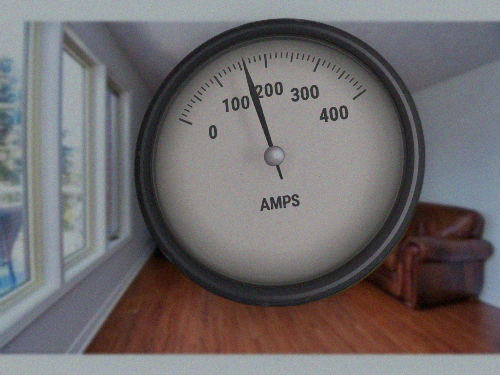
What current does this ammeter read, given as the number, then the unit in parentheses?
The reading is 160 (A)
